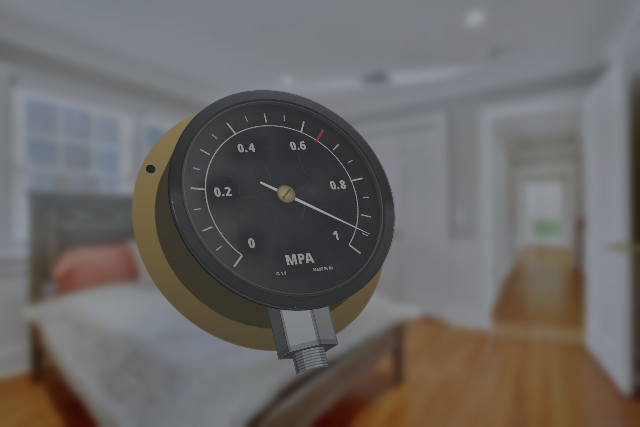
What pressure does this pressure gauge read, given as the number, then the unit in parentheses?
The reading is 0.95 (MPa)
